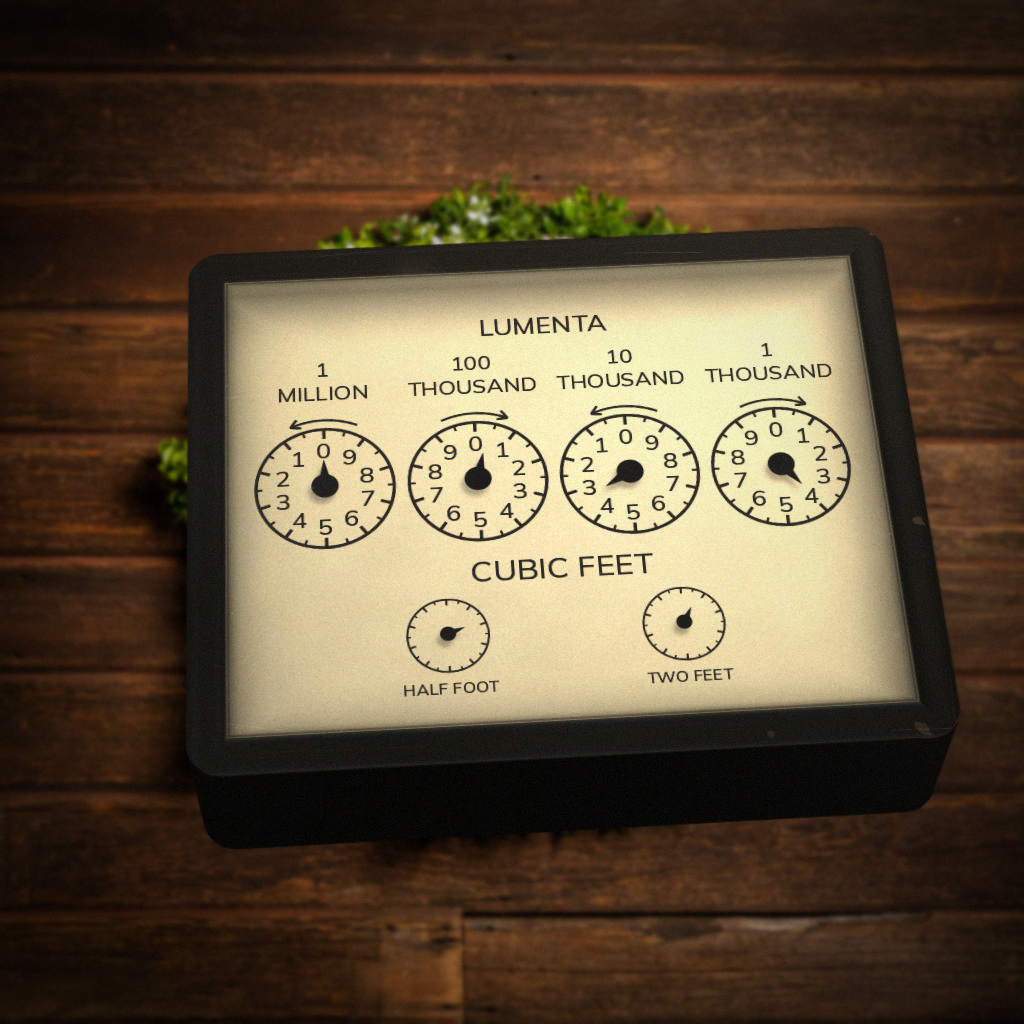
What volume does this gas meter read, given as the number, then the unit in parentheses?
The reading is 3400 (ft³)
